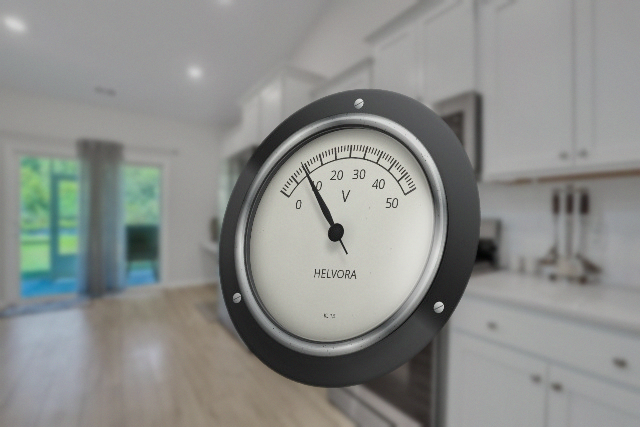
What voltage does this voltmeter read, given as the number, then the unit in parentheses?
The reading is 10 (V)
